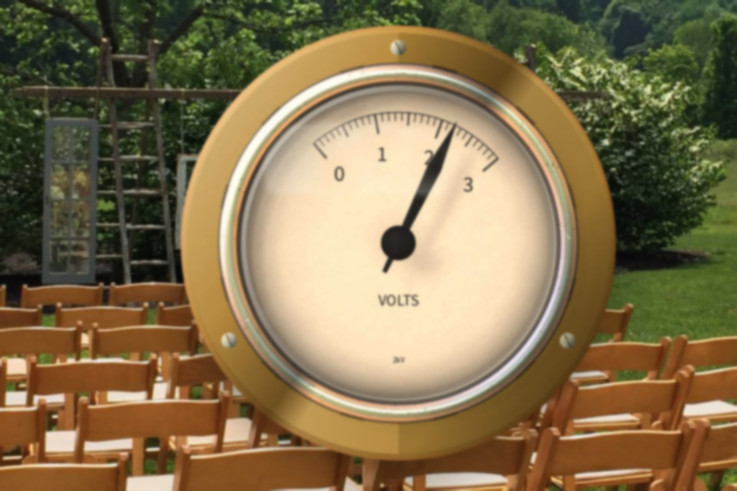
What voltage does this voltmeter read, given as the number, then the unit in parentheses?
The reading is 2.2 (V)
